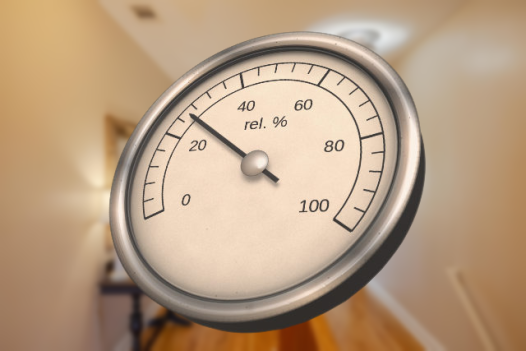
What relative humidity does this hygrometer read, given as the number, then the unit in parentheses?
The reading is 26 (%)
